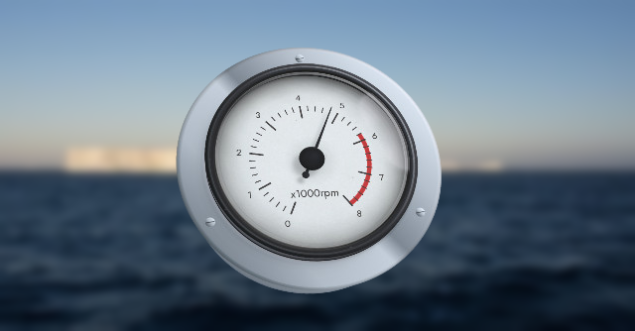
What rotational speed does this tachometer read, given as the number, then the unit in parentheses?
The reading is 4800 (rpm)
